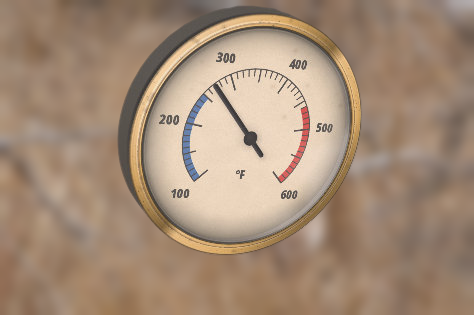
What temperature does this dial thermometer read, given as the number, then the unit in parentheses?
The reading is 270 (°F)
